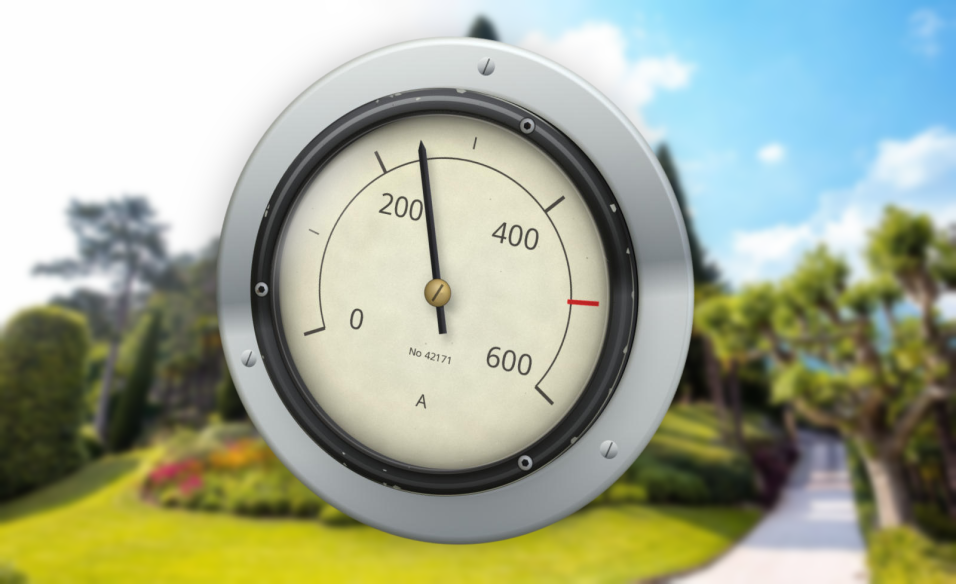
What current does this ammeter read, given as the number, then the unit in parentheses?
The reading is 250 (A)
